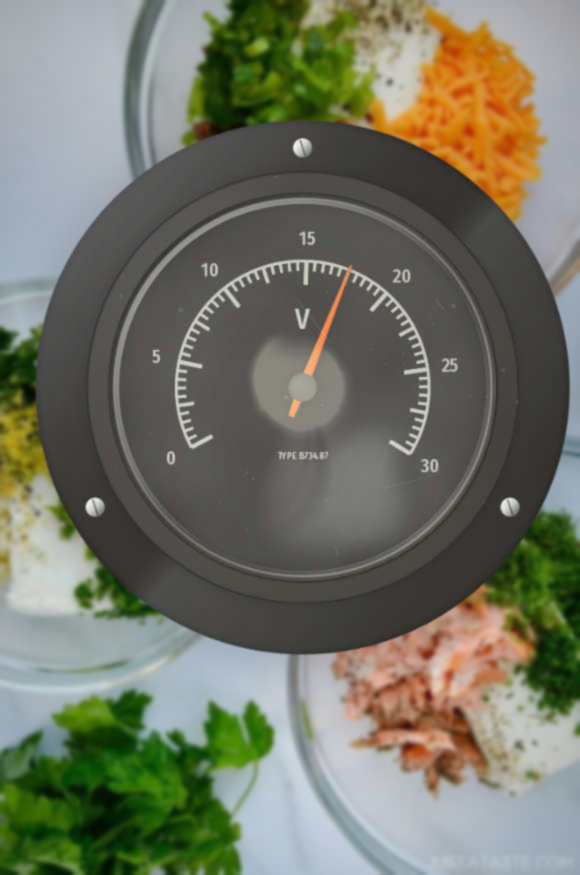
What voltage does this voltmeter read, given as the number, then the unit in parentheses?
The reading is 17.5 (V)
